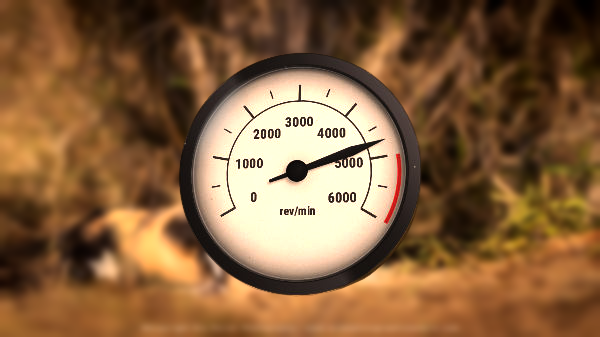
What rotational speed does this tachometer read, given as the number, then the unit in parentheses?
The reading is 4750 (rpm)
